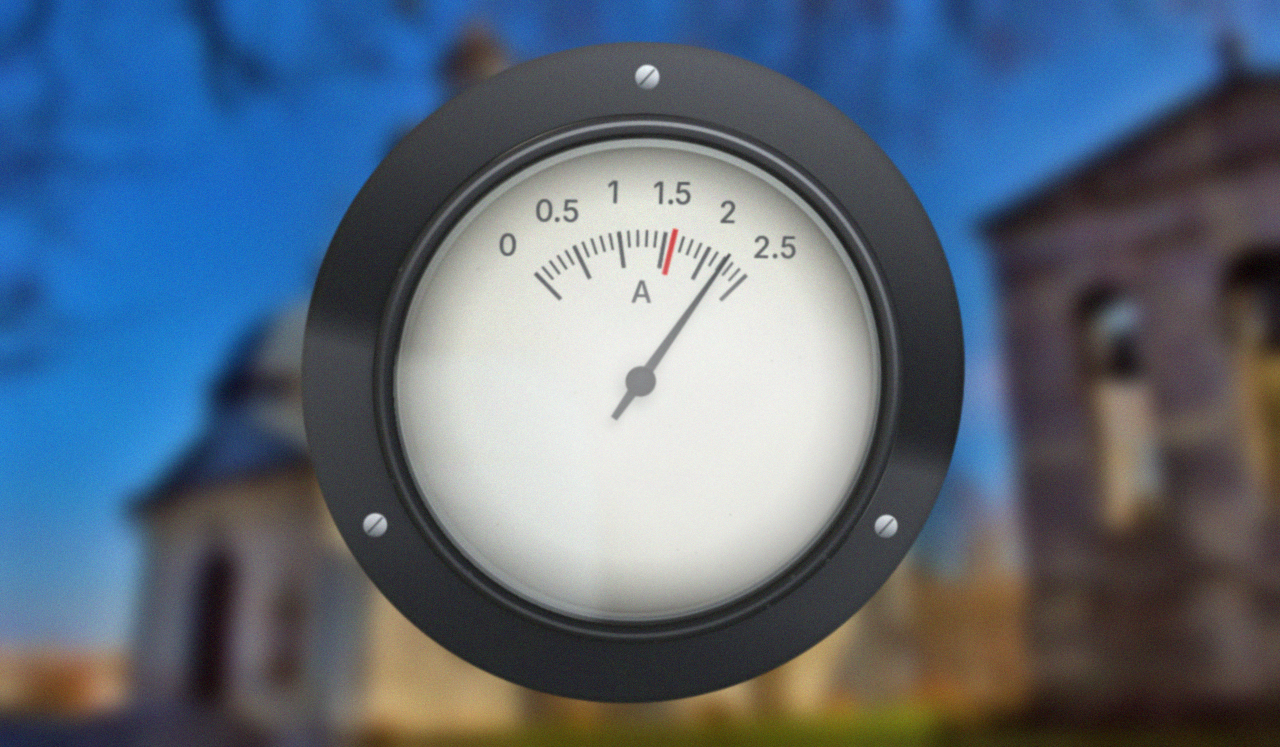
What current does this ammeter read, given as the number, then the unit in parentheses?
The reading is 2.2 (A)
